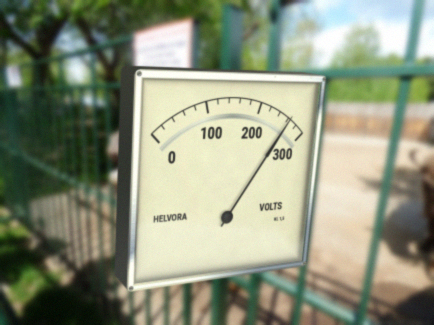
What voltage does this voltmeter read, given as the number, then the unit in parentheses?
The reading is 260 (V)
